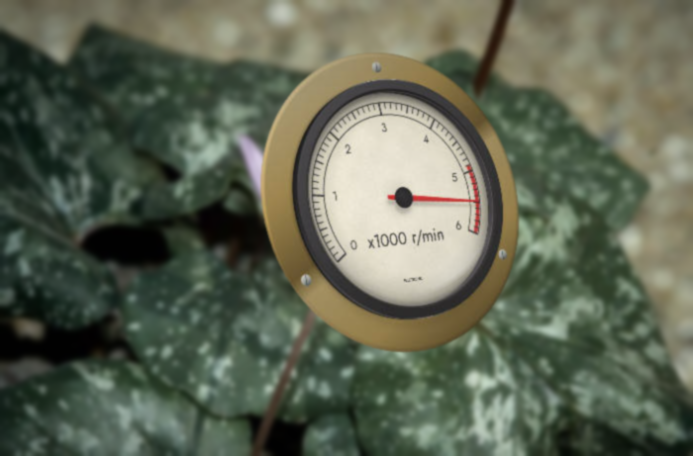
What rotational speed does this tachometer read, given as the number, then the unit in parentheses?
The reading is 5500 (rpm)
